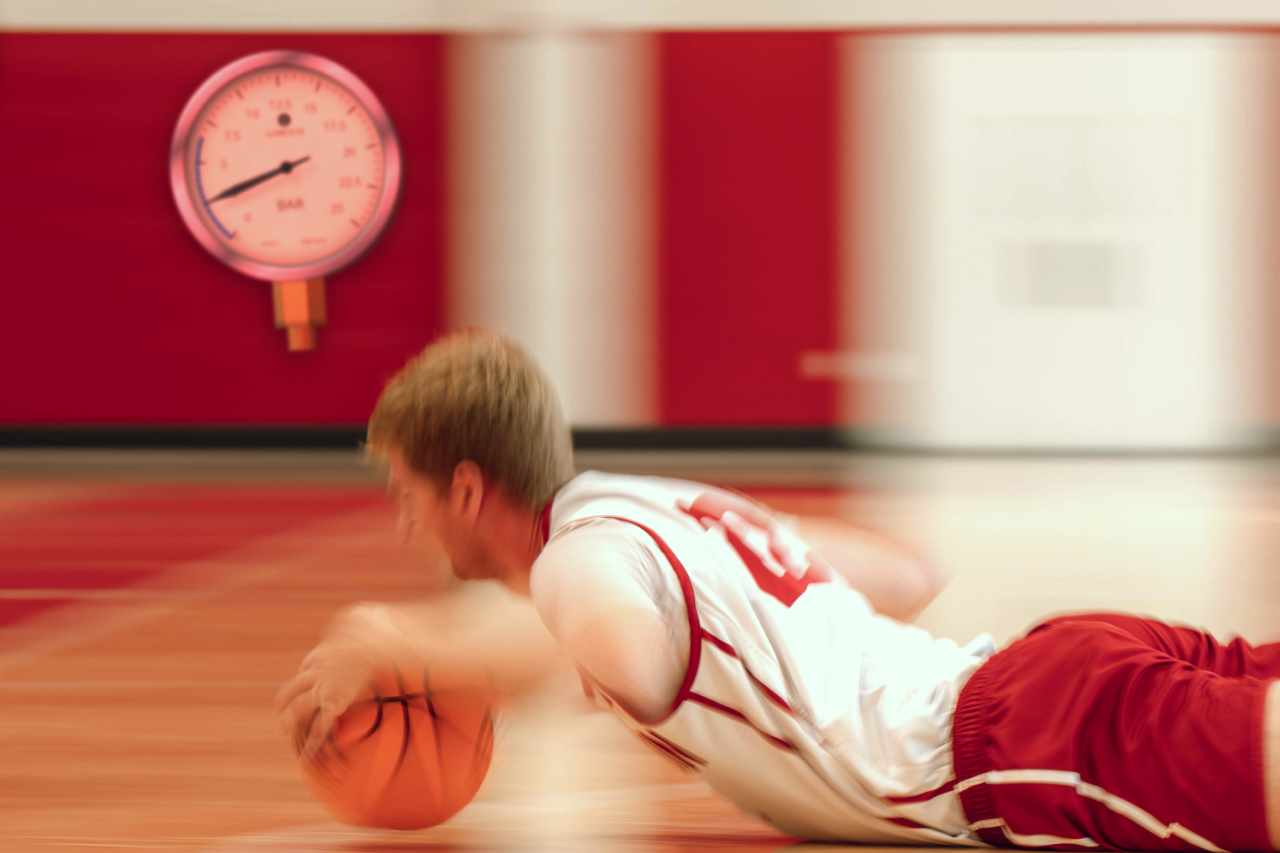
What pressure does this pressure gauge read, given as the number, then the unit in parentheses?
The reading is 2.5 (bar)
